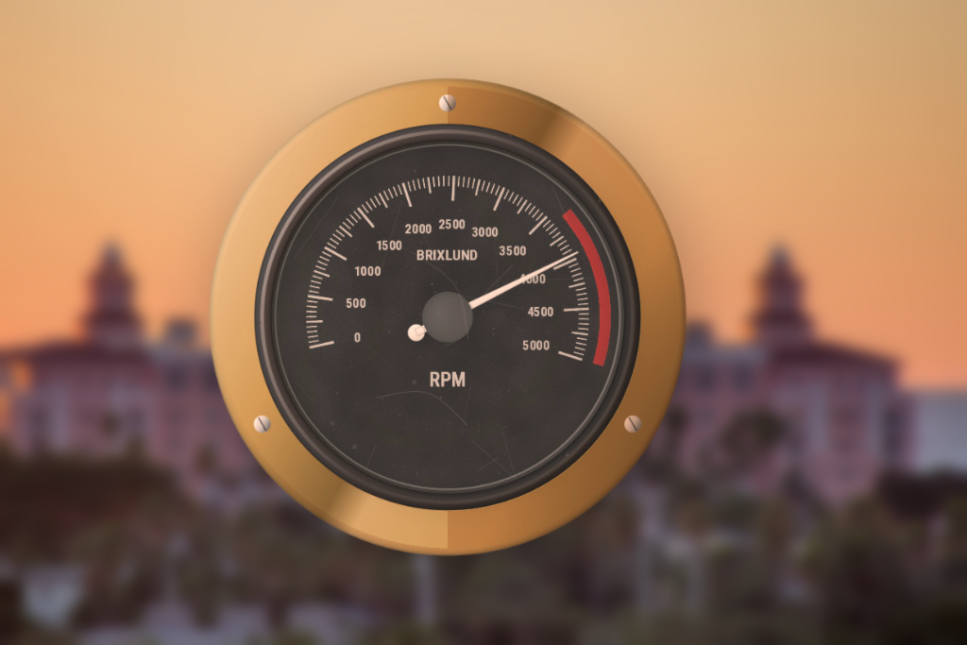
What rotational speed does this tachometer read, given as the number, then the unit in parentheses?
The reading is 3950 (rpm)
